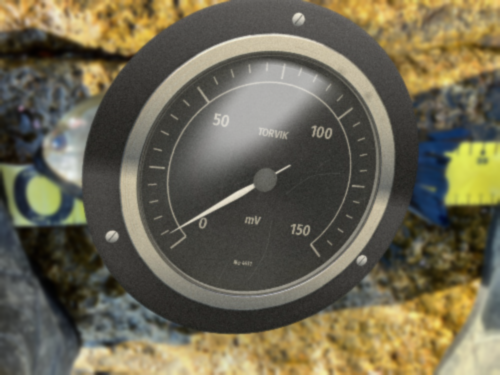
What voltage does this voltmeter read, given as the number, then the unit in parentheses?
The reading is 5 (mV)
